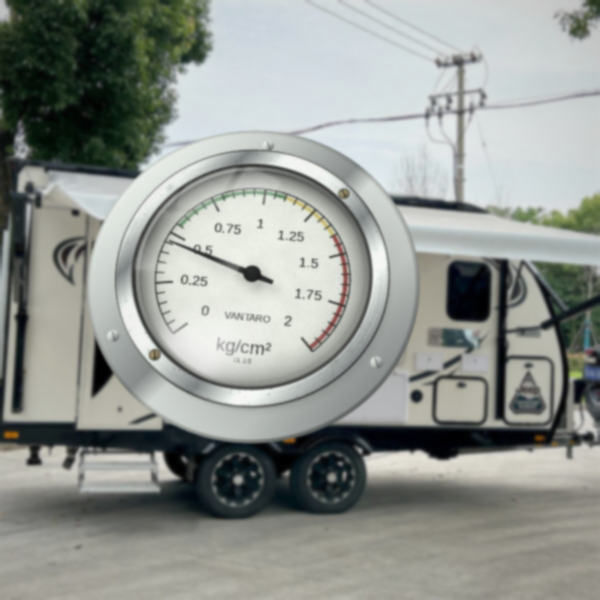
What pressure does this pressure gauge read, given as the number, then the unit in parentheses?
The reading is 0.45 (kg/cm²)
